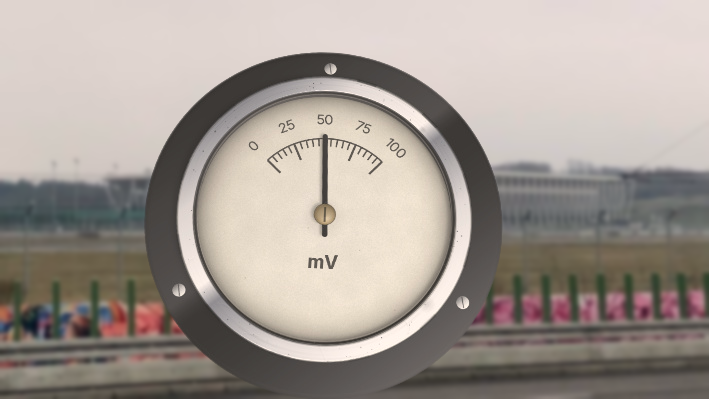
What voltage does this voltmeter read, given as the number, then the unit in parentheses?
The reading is 50 (mV)
